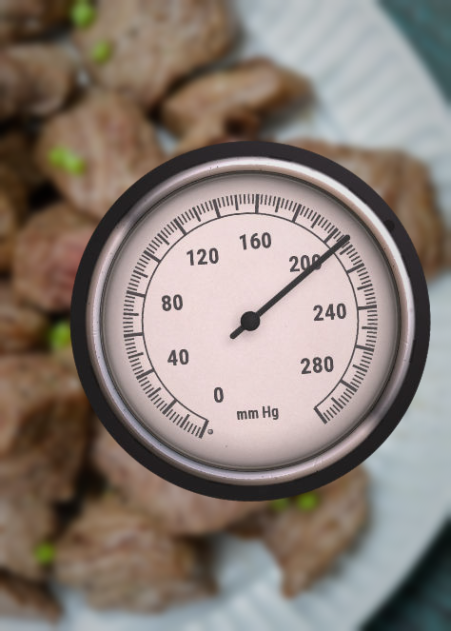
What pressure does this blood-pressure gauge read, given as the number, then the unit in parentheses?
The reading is 206 (mmHg)
